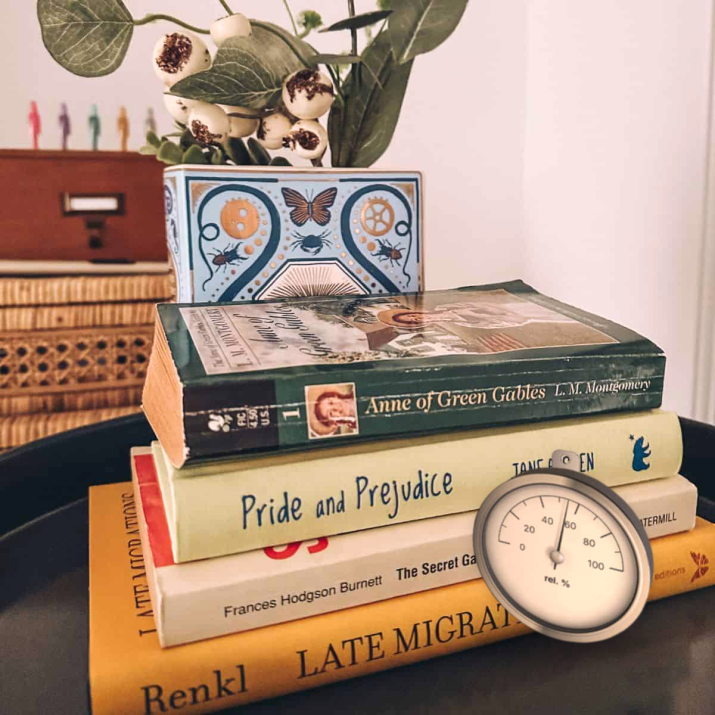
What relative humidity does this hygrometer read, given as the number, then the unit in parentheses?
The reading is 55 (%)
